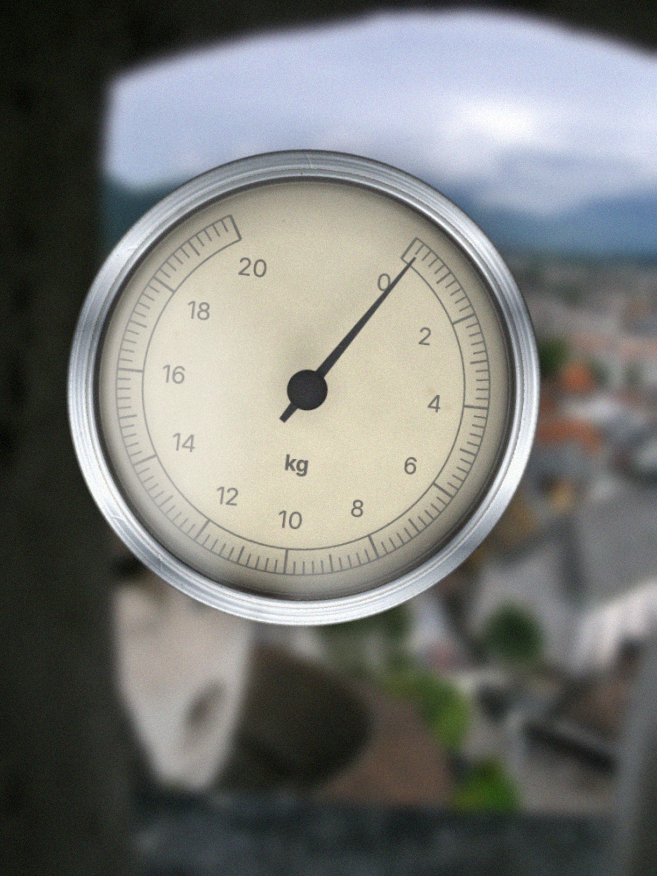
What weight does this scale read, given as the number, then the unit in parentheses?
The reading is 0.2 (kg)
